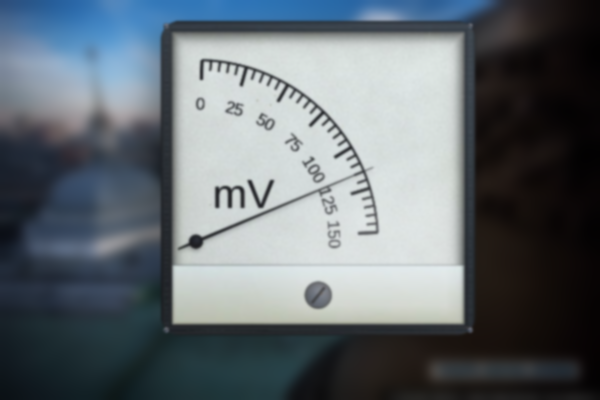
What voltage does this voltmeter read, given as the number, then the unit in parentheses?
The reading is 115 (mV)
